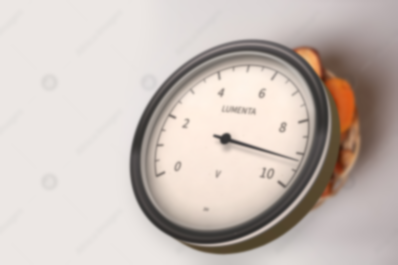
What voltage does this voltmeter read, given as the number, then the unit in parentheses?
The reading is 9.25 (V)
